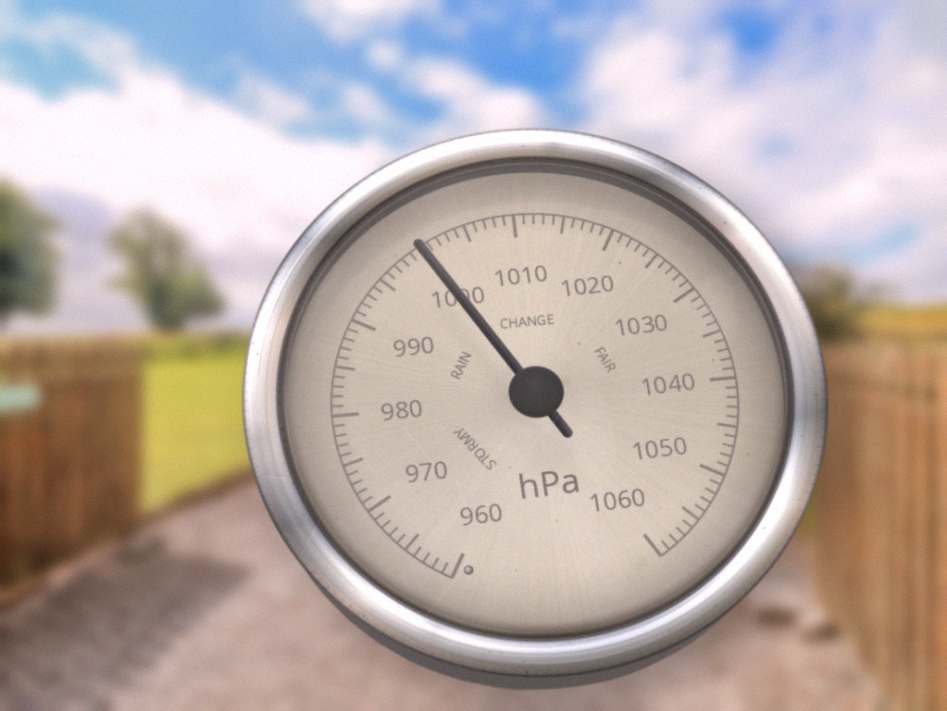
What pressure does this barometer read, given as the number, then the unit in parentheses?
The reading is 1000 (hPa)
